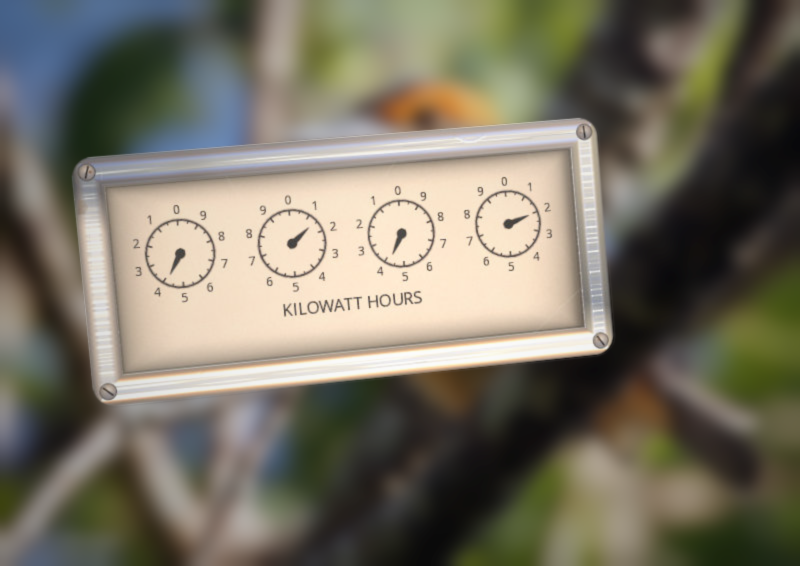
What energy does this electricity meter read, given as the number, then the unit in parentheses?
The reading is 4142 (kWh)
